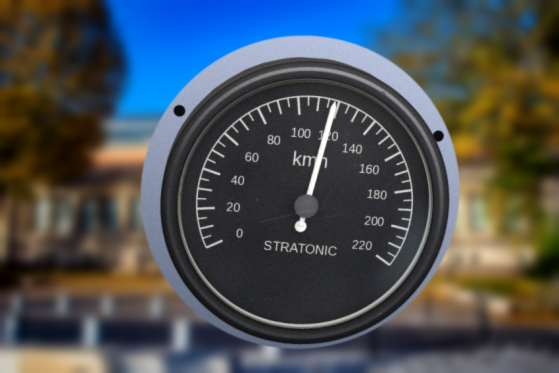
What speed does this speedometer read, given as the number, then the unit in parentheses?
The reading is 117.5 (km/h)
